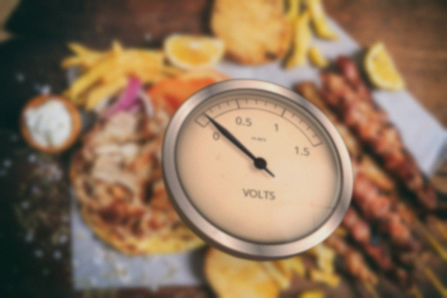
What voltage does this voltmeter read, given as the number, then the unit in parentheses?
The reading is 0.1 (V)
